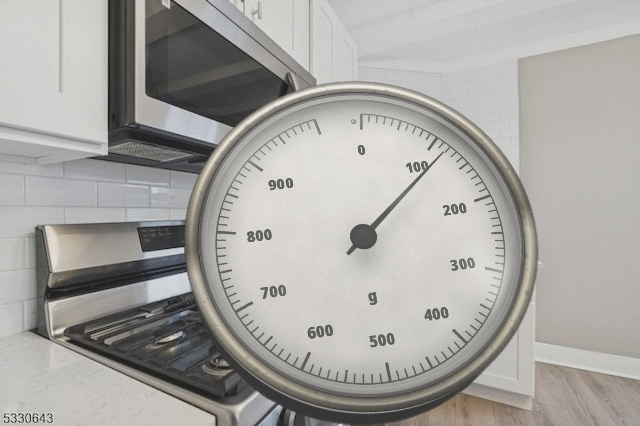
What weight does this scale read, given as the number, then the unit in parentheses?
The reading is 120 (g)
